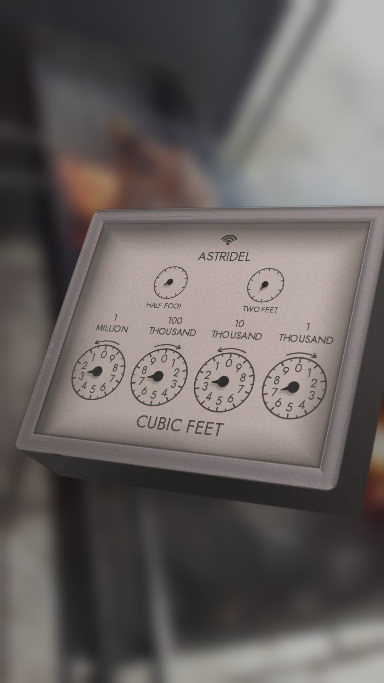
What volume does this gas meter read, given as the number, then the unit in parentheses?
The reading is 272700 (ft³)
